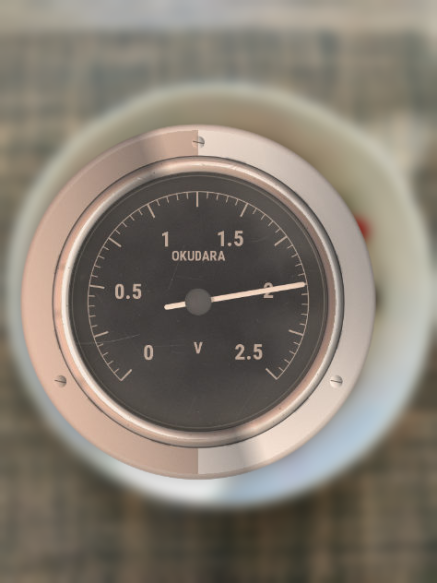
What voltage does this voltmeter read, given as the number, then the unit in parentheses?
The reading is 2 (V)
